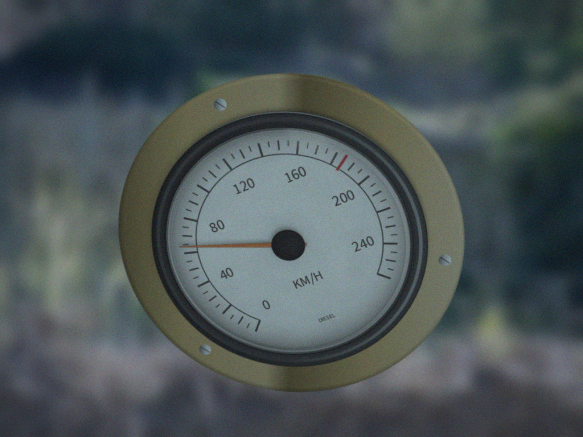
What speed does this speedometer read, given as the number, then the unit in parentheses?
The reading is 65 (km/h)
